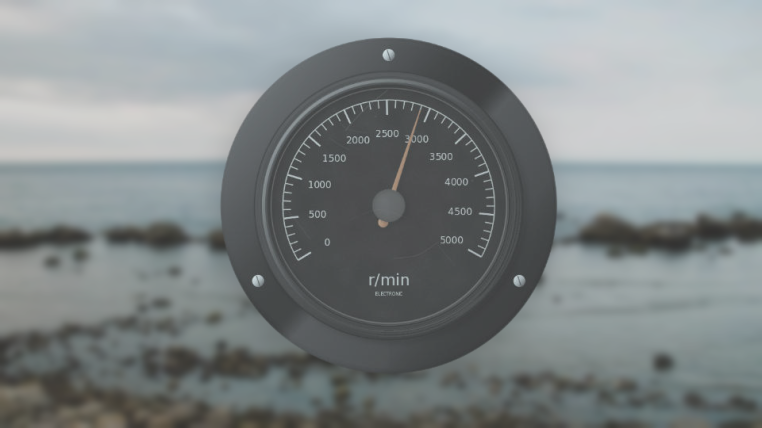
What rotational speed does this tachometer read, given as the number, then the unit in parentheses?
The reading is 2900 (rpm)
